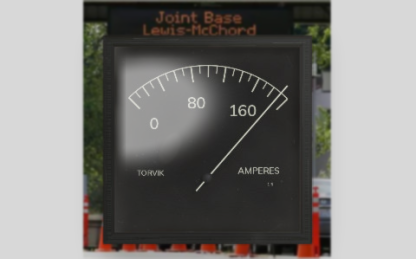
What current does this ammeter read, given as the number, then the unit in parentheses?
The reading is 190 (A)
